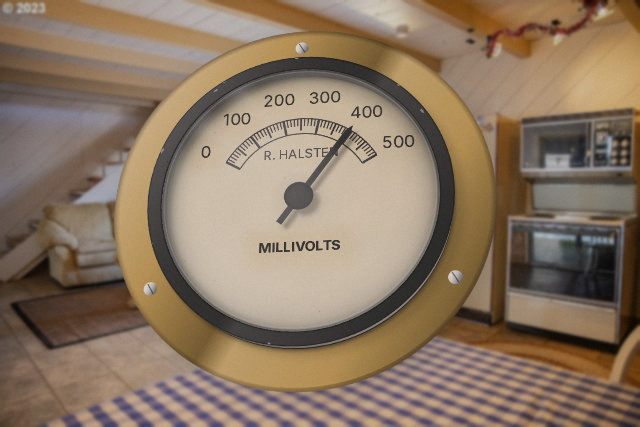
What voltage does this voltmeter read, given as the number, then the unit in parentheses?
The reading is 400 (mV)
